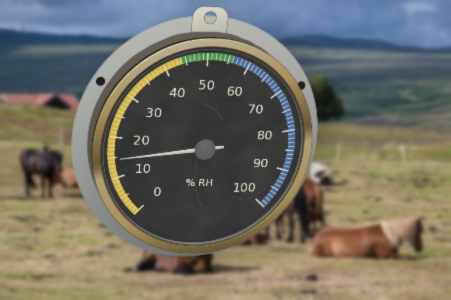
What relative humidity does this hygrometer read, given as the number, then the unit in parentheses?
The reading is 15 (%)
